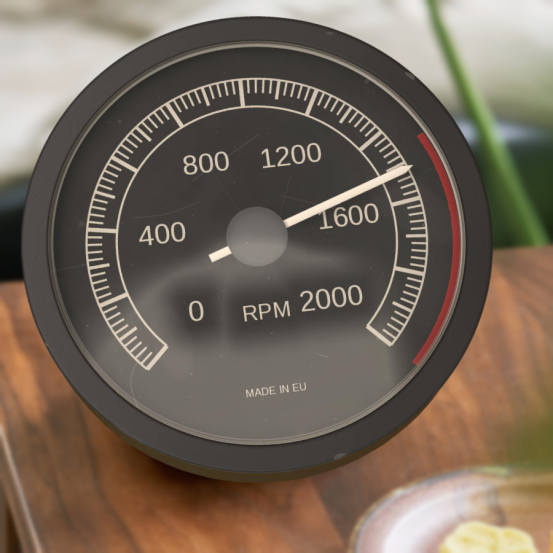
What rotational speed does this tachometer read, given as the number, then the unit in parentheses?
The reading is 1520 (rpm)
